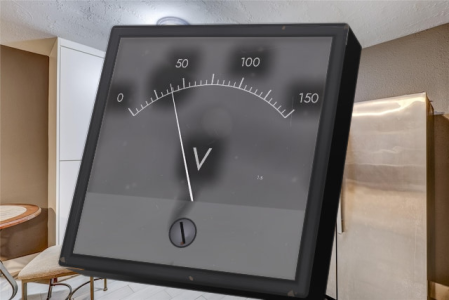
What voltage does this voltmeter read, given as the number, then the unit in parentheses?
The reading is 40 (V)
